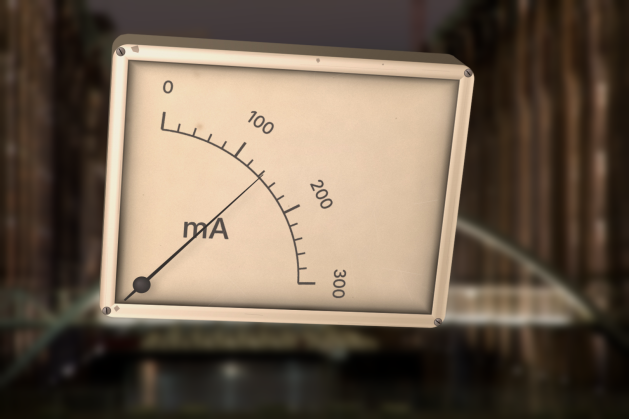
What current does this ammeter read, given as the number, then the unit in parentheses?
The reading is 140 (mA)
